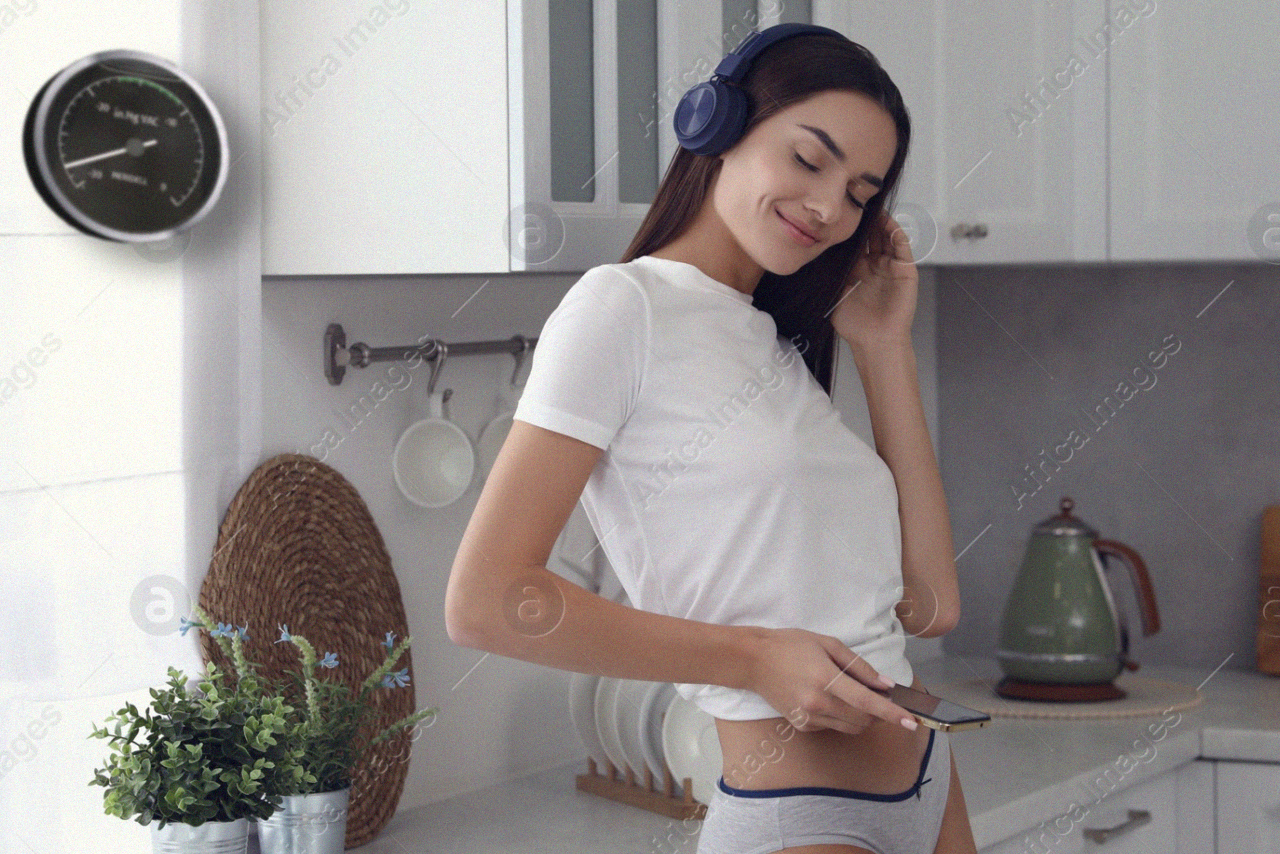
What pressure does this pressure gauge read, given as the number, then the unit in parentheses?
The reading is -28 (inHg)
